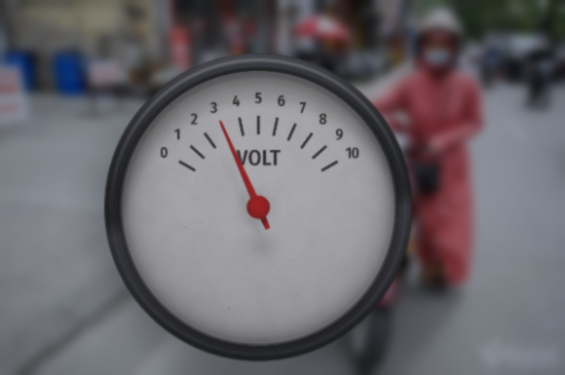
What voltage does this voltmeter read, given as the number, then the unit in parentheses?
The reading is 3 (V)
